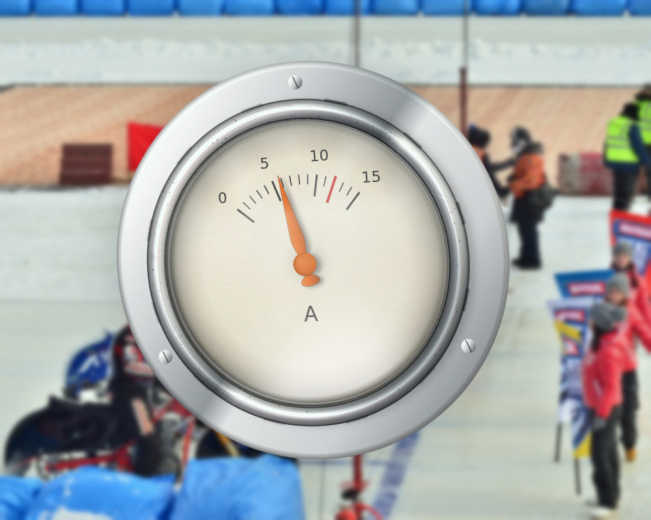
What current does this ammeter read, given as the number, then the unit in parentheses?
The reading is 6 (A)
